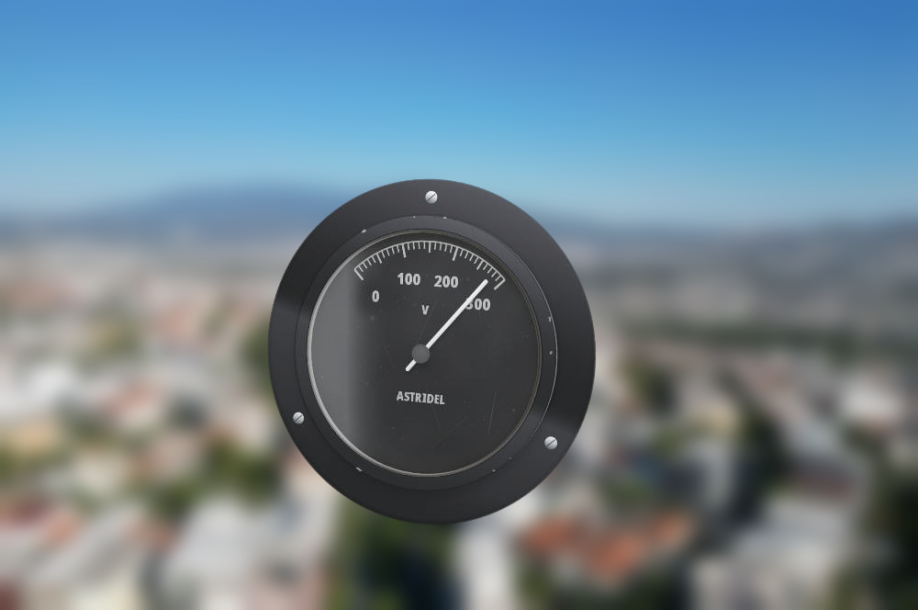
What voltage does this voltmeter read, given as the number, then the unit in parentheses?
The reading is 280 (V)
